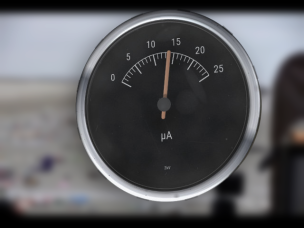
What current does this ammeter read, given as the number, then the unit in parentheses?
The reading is 14 (µA)
